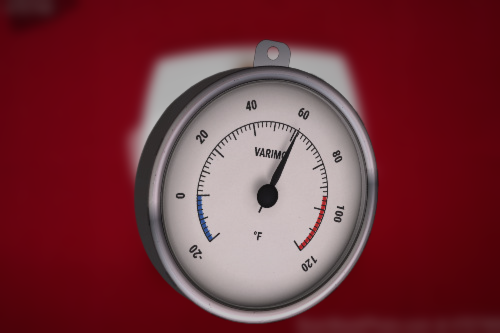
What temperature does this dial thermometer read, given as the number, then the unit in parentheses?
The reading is 60 (°F)
